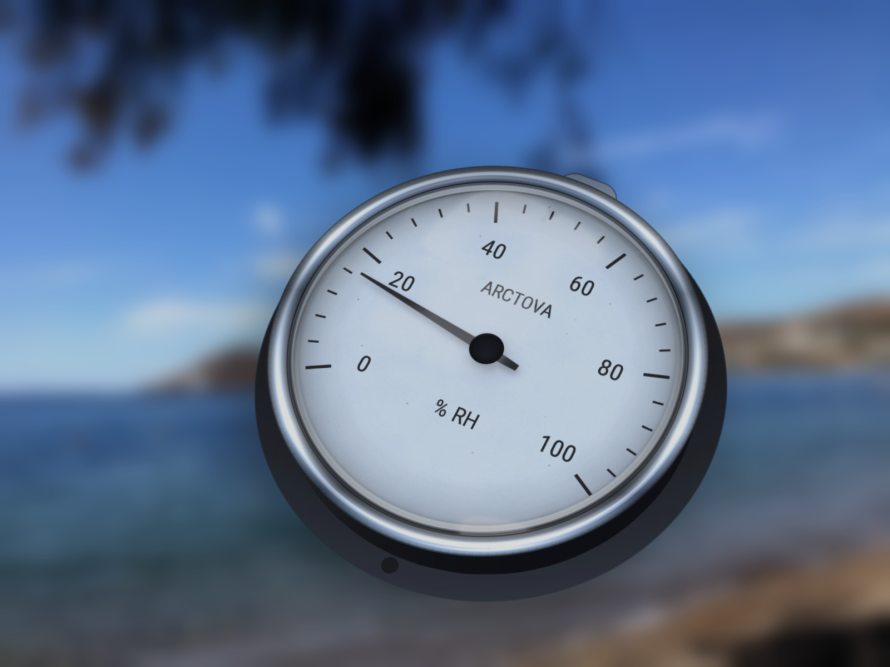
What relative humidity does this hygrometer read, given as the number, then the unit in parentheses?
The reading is 16 (%)
